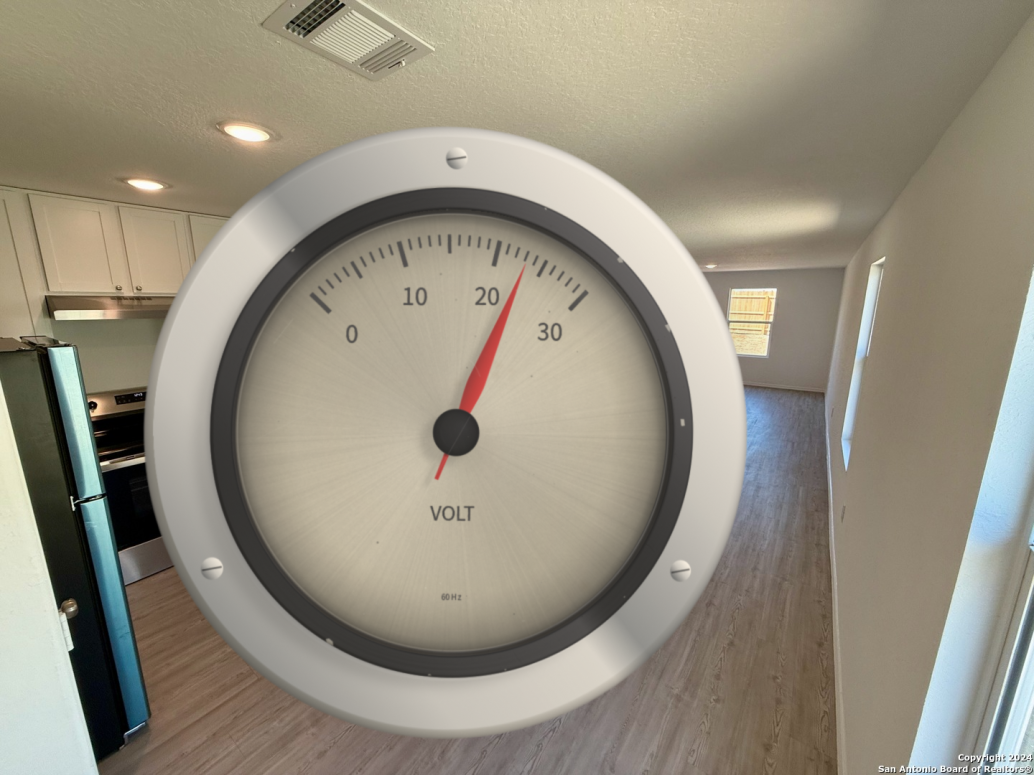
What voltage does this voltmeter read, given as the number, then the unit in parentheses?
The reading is 23 (V)
